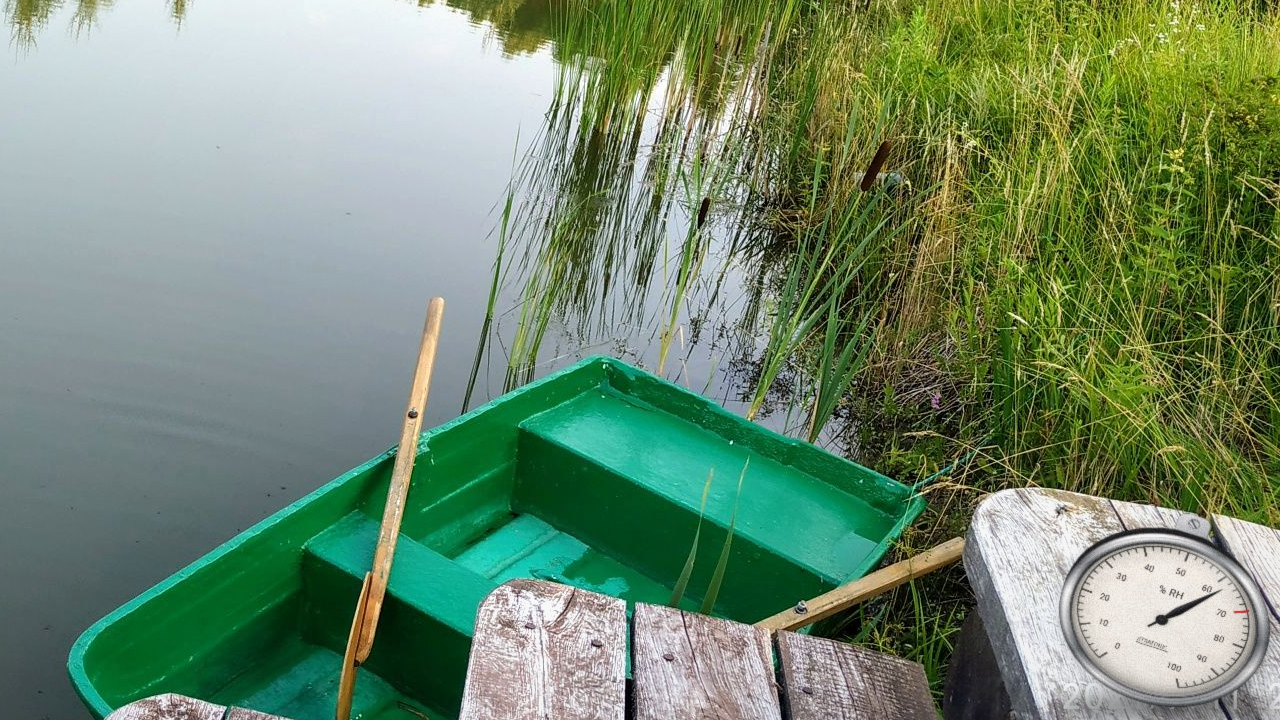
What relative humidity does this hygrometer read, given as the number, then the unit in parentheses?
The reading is 62 (%)
